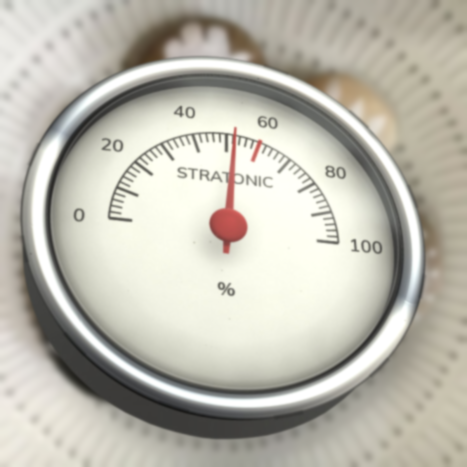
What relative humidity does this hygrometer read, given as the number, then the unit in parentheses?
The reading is 52 (%)
